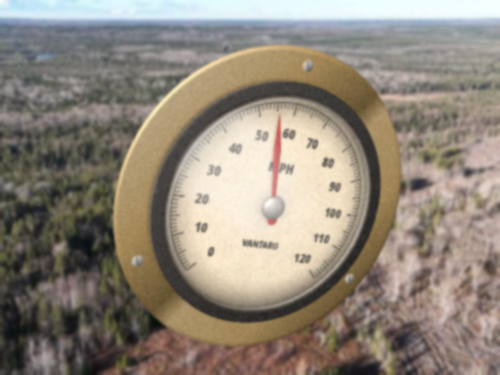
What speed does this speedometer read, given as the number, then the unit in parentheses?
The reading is 55 (mph)
